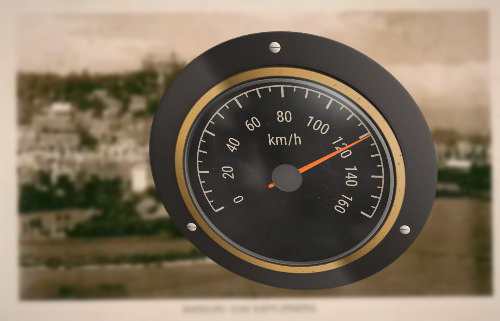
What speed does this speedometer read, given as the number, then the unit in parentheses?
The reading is 120 (km/h)
